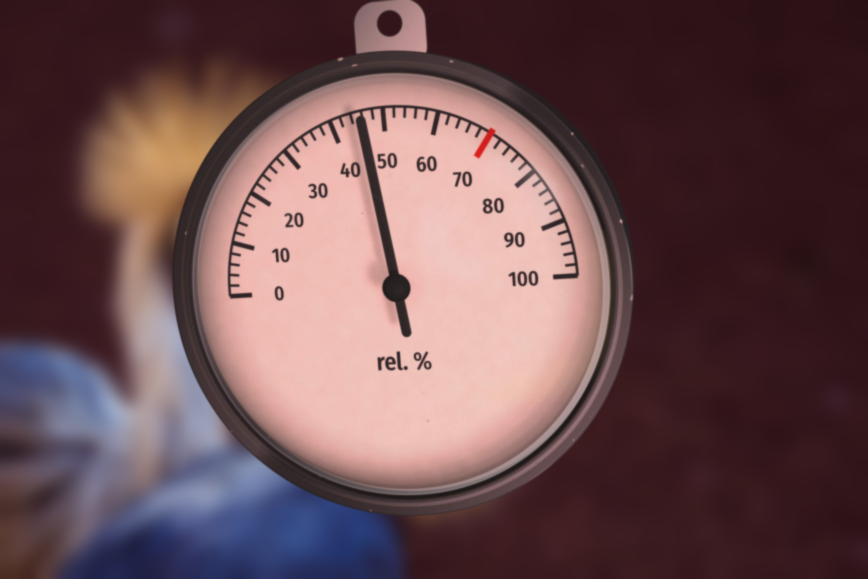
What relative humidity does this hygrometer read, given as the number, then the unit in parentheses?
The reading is 46 (%)
